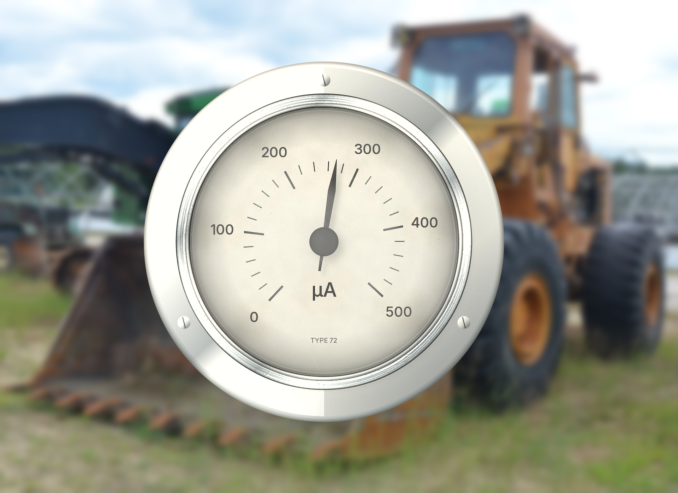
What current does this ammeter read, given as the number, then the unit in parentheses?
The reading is 270 (µA)
